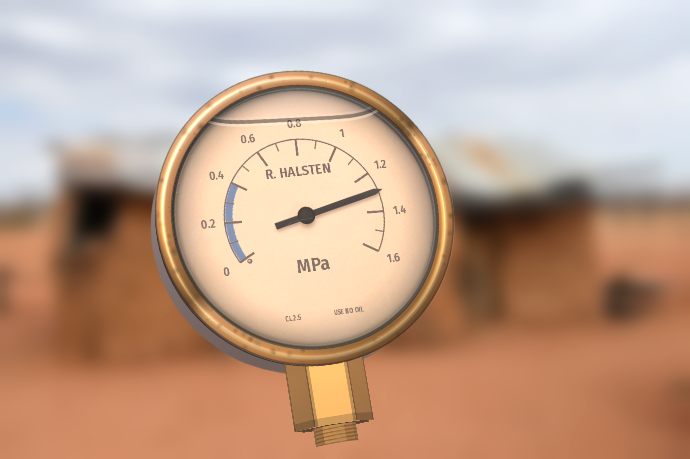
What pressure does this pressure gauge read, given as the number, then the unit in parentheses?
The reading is 1.3 (MPa)
